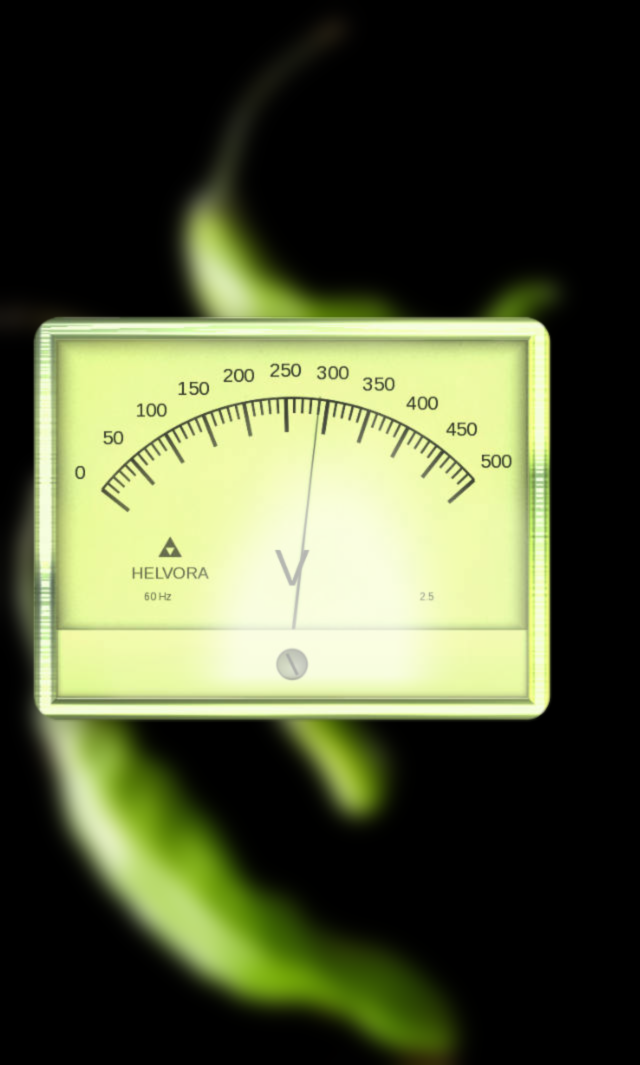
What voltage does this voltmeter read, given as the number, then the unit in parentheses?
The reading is 290 (V)
